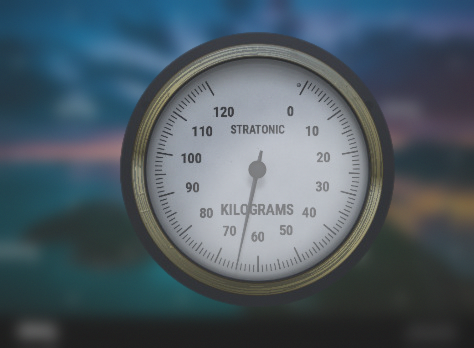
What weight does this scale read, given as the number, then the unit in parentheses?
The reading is 65 (kg)
